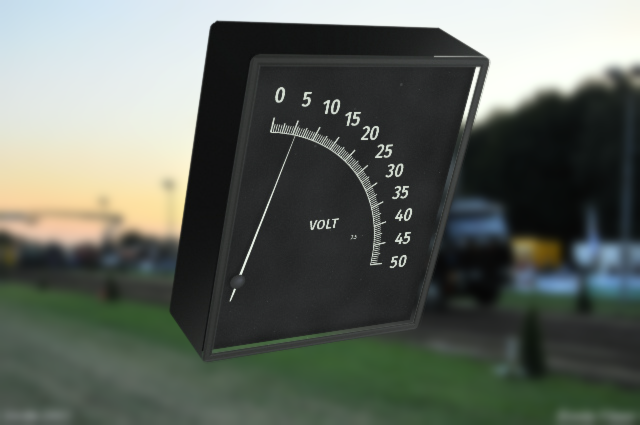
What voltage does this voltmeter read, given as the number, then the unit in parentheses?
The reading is 5 (V)
